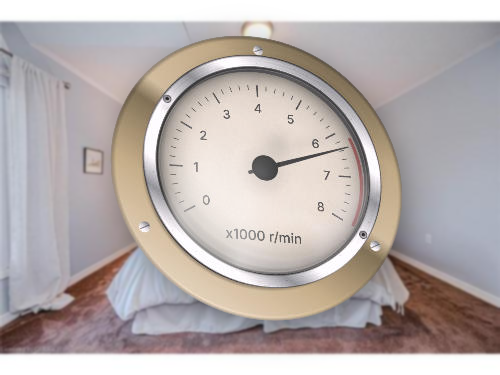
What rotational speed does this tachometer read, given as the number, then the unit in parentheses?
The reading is 6400 (rpm)
